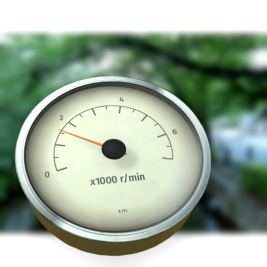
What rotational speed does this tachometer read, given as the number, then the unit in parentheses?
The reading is 1500 (rpm)
